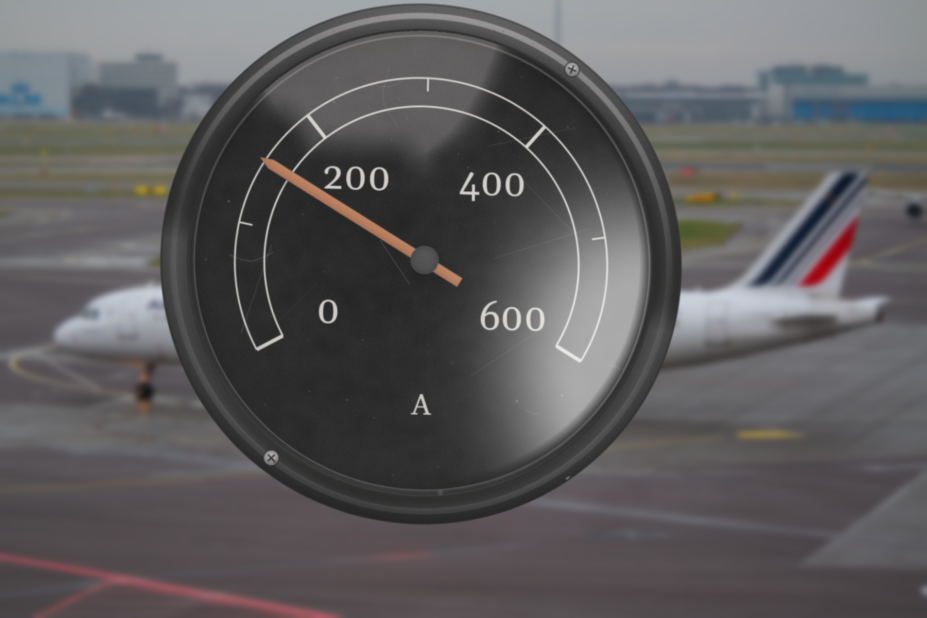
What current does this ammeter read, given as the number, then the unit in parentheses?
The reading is 150 (A)
